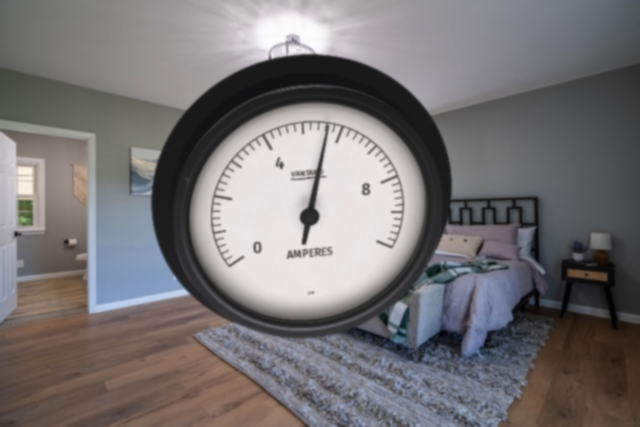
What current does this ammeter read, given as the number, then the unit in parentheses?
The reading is 5.6 (A)
